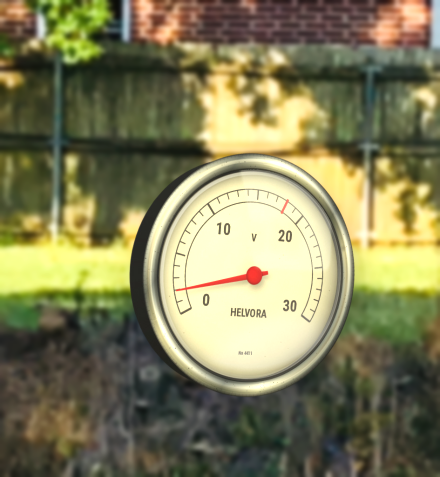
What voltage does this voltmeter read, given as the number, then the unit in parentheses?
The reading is 2 (V)
